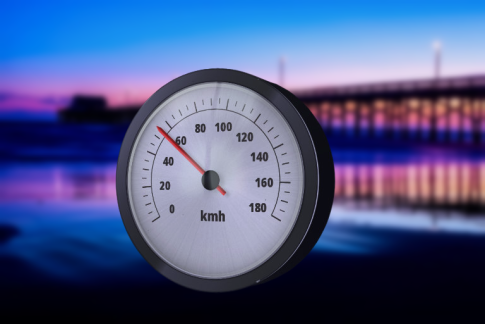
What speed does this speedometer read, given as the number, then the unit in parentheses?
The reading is 55 (km/h)
